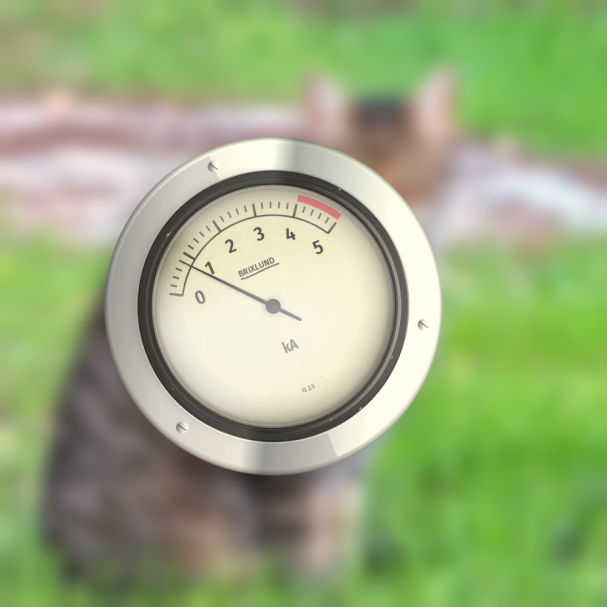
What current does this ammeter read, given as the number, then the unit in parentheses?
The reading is 0.8 (kA)
